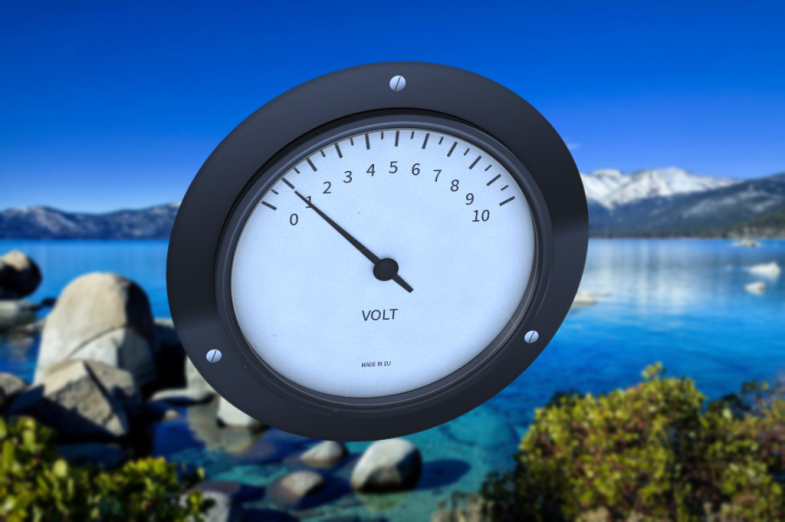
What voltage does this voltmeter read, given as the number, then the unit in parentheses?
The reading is 1 (V)
